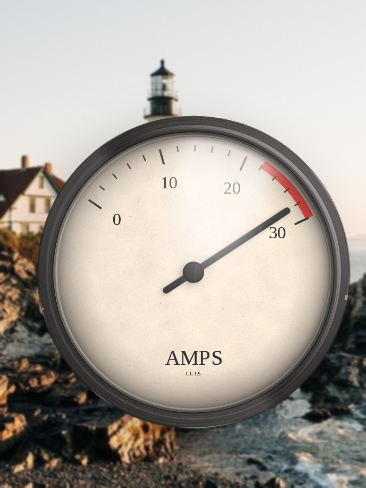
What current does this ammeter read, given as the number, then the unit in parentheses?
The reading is 28 (A)
